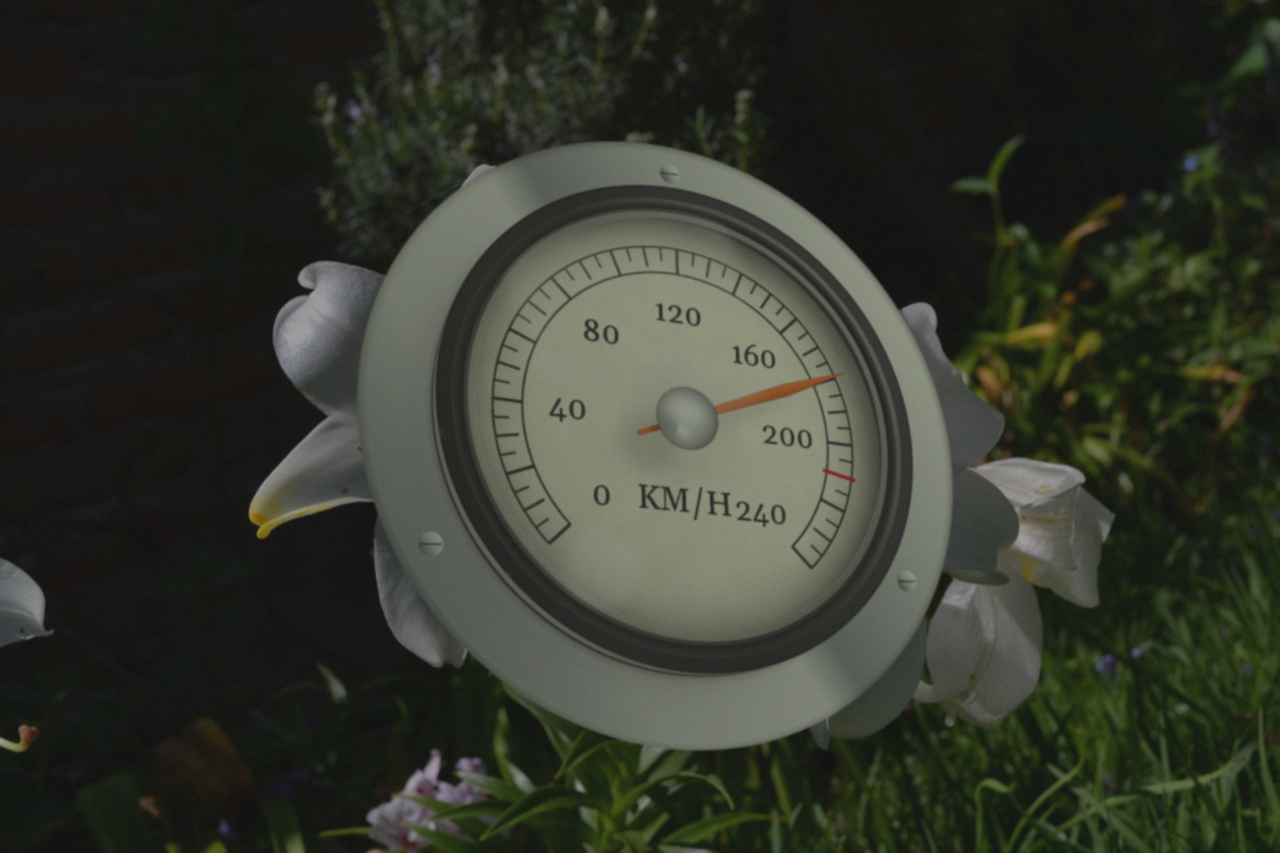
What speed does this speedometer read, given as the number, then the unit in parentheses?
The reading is 180 (km/h)
